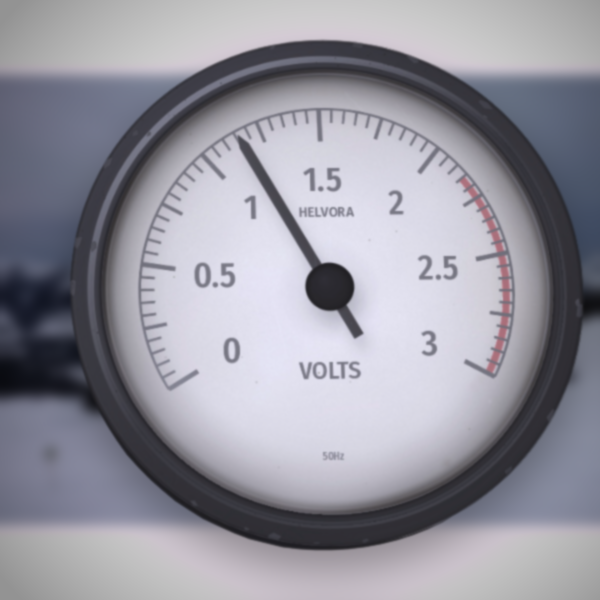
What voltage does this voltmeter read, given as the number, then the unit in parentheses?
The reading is 1.15 (V)
